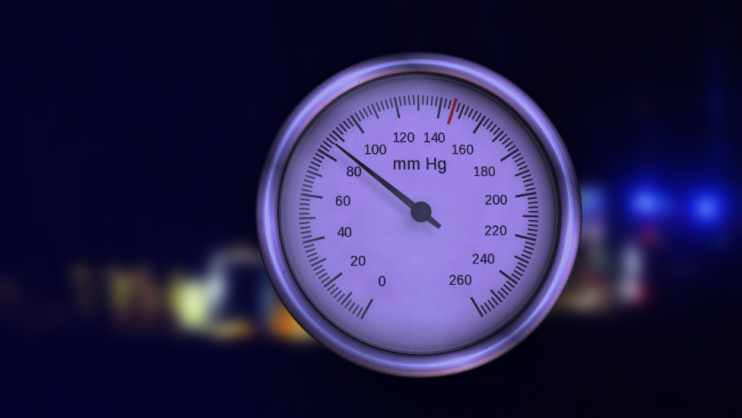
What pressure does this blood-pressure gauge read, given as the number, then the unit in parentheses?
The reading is 86 (mmHg)
